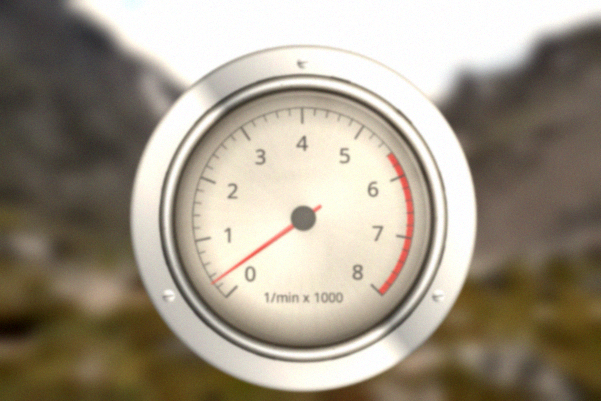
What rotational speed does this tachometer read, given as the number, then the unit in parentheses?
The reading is 300 (rpm)
